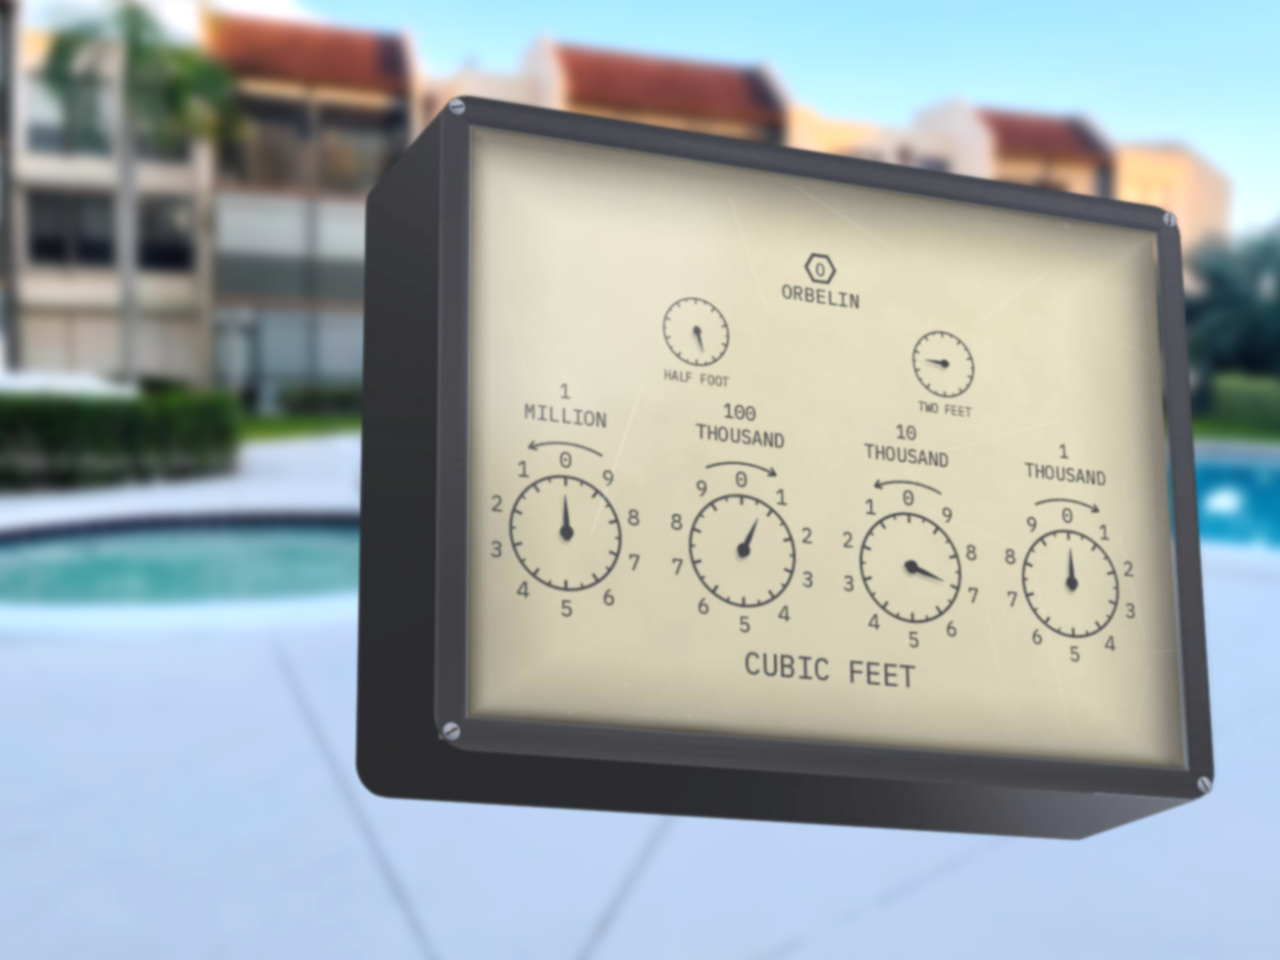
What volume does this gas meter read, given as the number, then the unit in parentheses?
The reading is 7000 (ft³)
